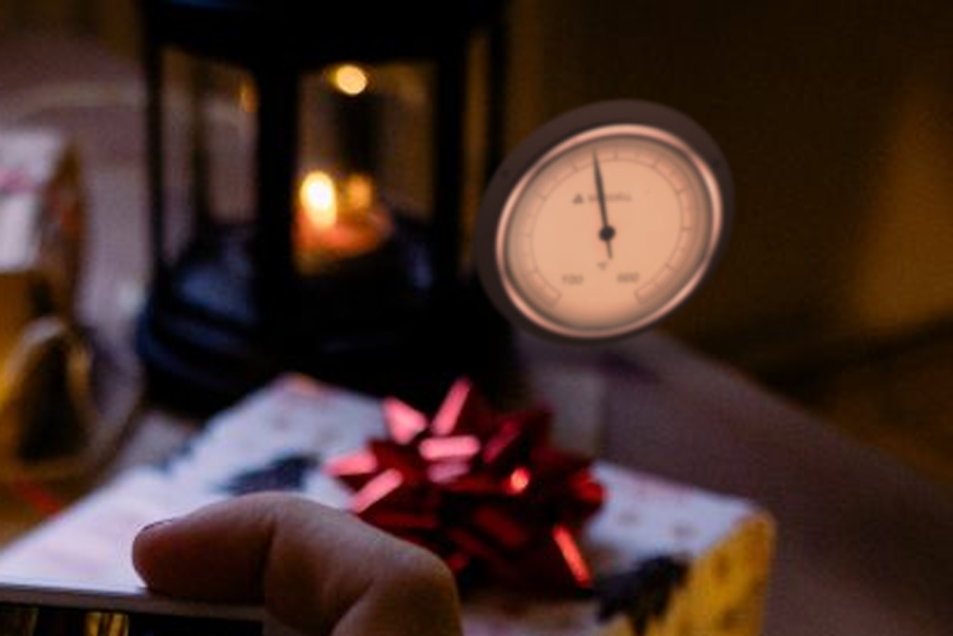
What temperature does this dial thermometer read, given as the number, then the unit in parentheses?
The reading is 325 (°F)
